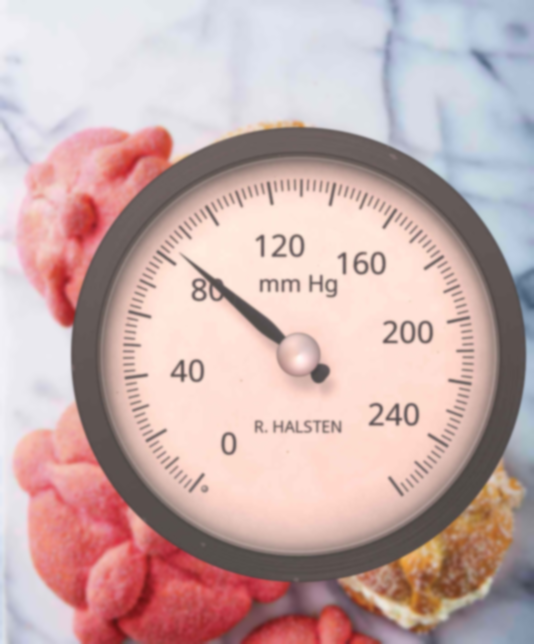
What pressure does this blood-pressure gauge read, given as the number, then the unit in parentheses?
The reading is 84 (mmHg)
